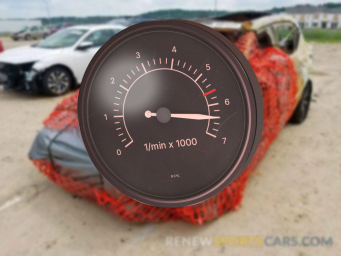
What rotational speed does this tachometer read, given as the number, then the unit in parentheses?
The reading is 6400 (rpm)
